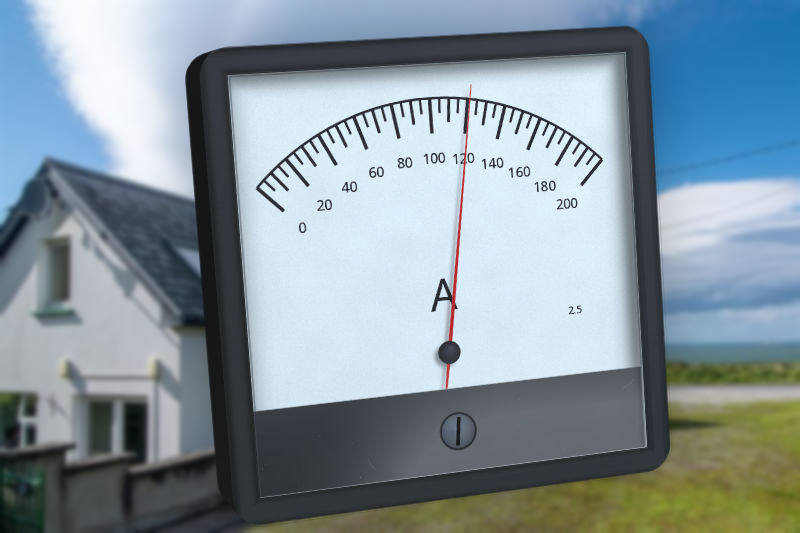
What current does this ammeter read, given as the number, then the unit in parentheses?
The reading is 120 (A)
